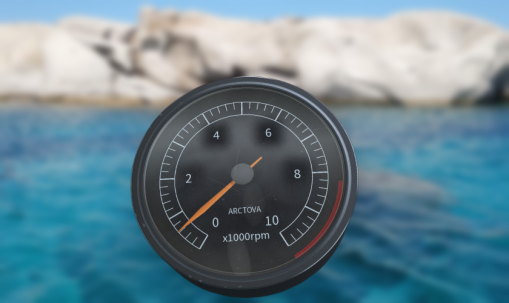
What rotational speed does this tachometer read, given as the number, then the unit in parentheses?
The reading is 600 (rpm)
